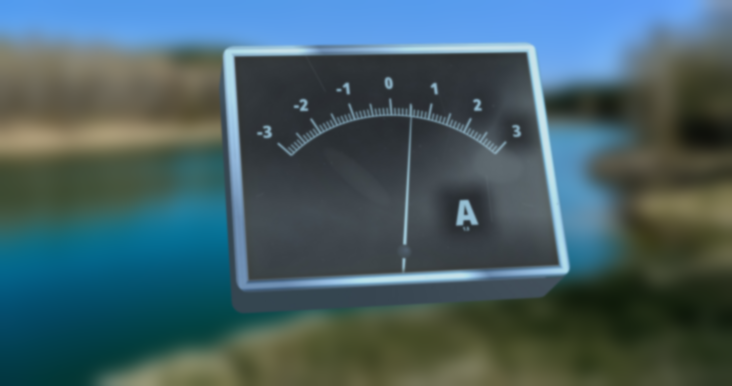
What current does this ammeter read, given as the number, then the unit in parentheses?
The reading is 0.5 (A)
